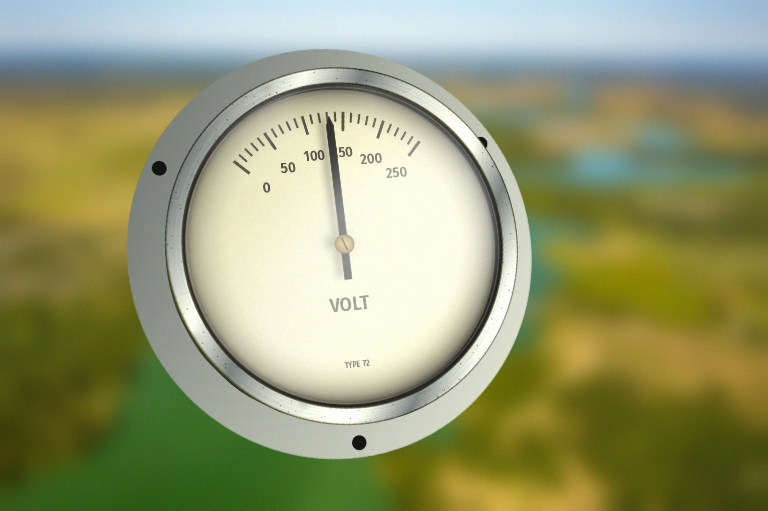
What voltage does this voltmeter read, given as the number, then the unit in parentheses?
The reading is 130 (V)
